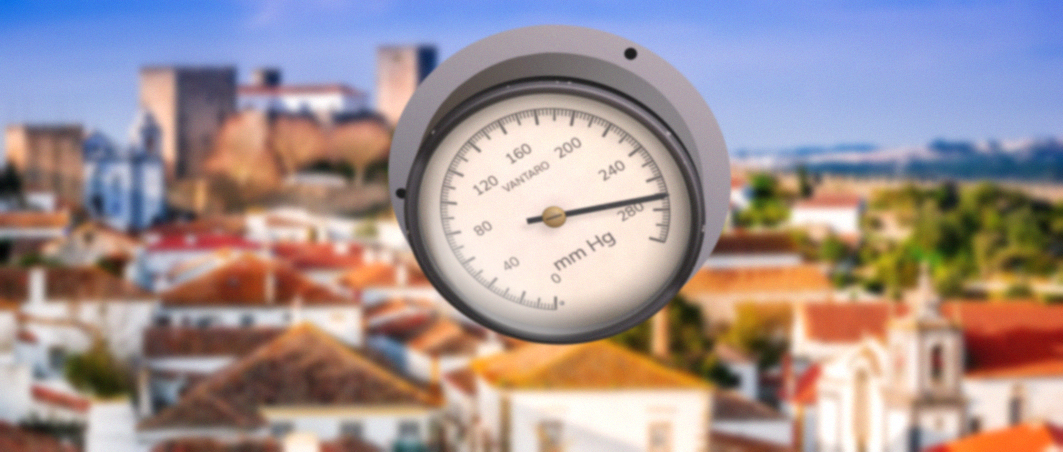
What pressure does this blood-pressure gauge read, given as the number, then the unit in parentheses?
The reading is 270 (mmHg)
